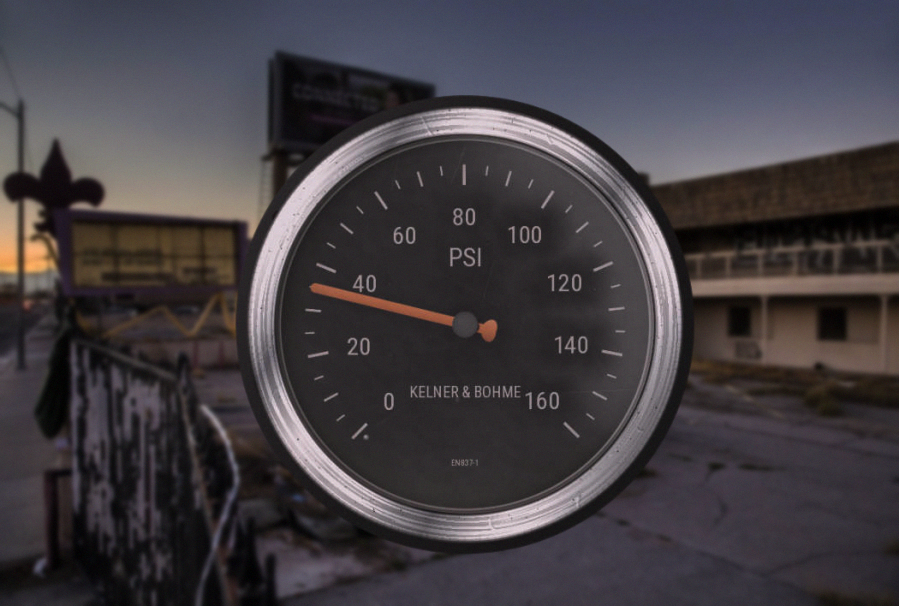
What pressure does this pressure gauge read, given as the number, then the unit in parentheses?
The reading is 35 (psi)
